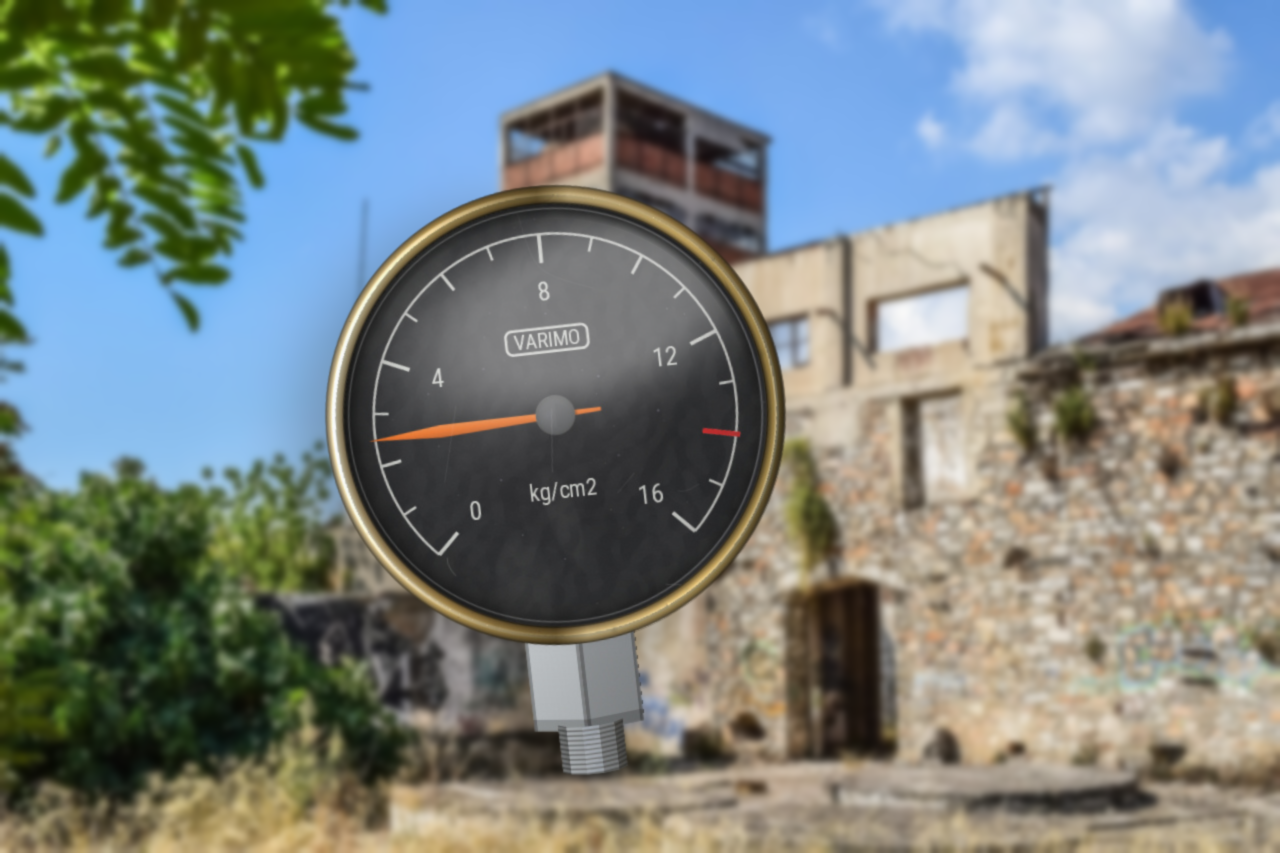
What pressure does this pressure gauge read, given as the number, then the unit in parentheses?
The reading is 2.5 (kg/cm²)
